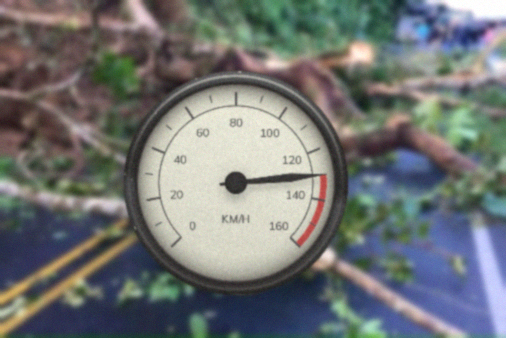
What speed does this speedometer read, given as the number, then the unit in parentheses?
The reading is 130 (km/h)
